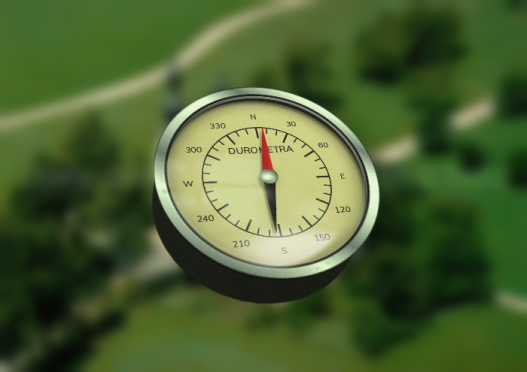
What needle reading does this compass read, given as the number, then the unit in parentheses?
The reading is 5 (°)
